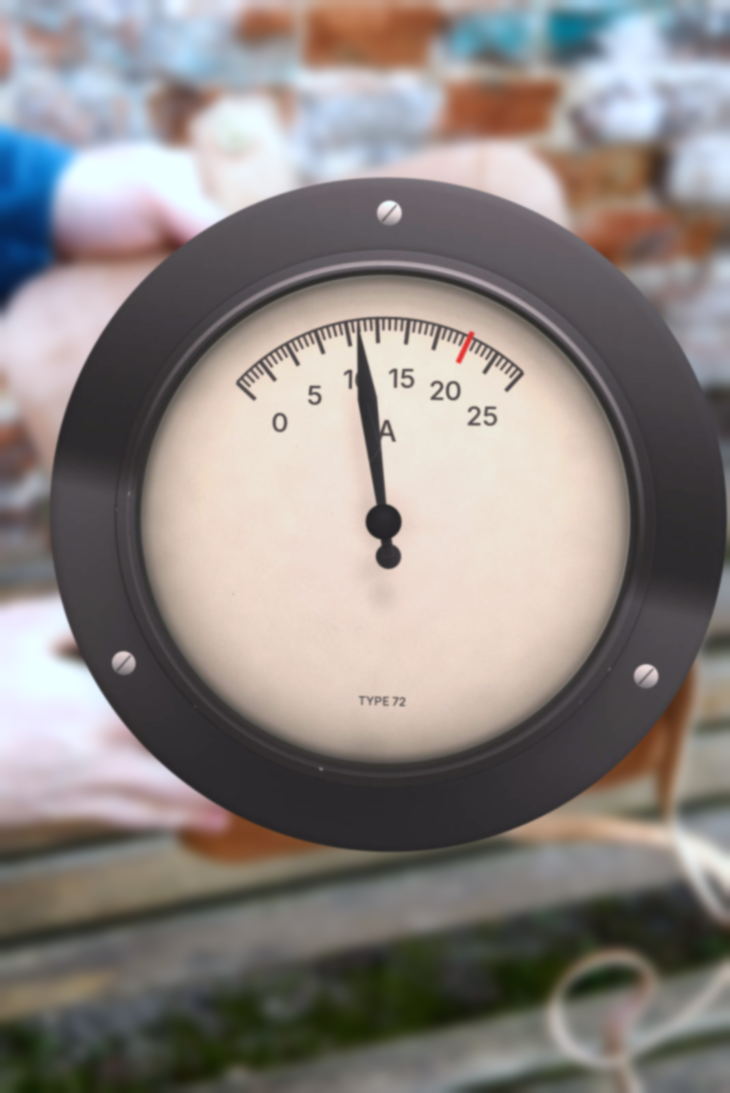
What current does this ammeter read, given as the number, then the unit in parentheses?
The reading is 11 (A)
